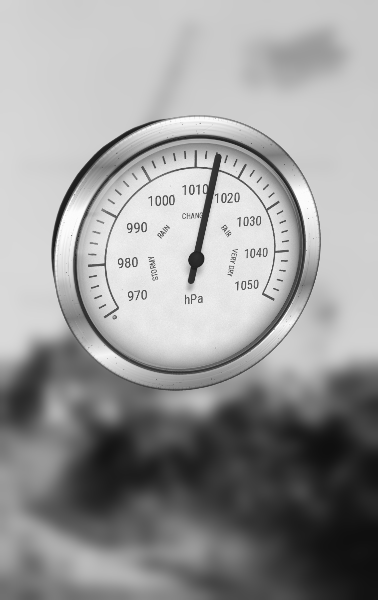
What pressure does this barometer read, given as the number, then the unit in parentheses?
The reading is 1014 (hPa)
